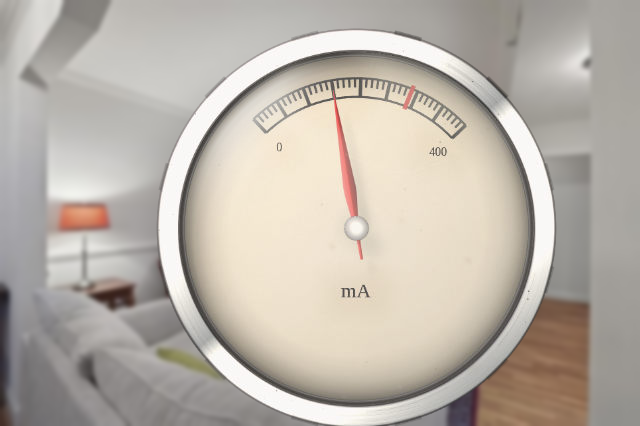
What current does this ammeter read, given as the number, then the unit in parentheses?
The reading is 150 (mA)
